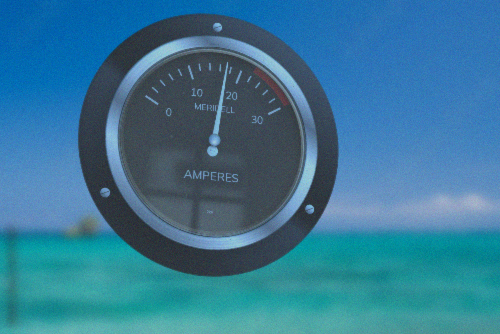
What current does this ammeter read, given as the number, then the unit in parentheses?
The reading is 17 (A)
